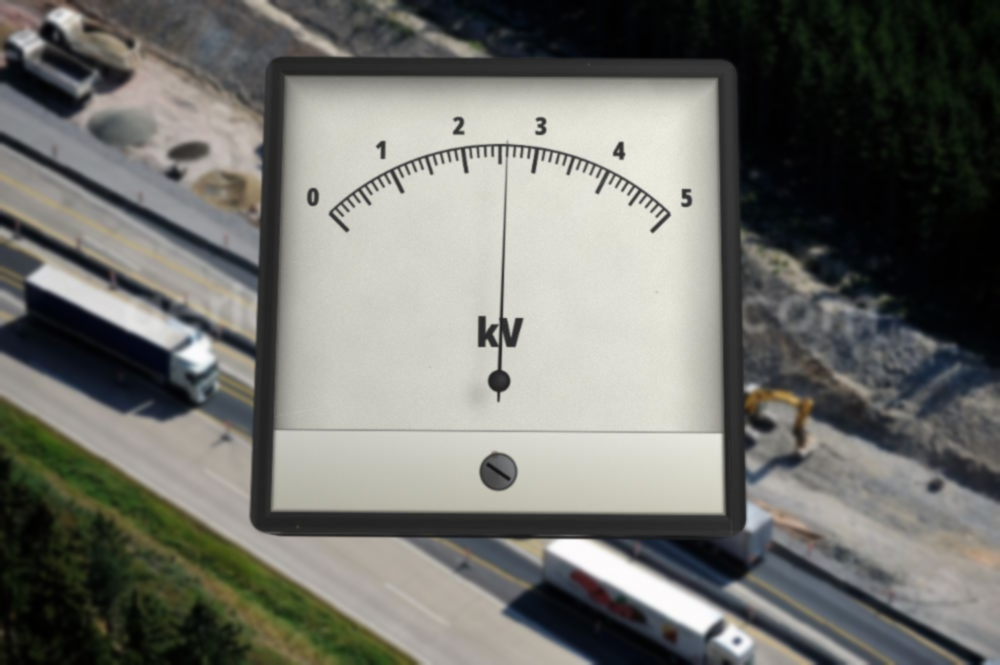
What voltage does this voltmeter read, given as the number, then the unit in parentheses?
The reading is 2.6 (kV)
